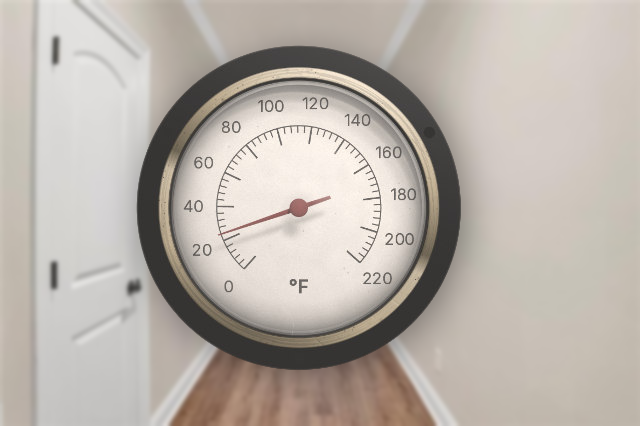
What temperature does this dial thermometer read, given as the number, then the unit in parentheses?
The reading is 24 (°F)
